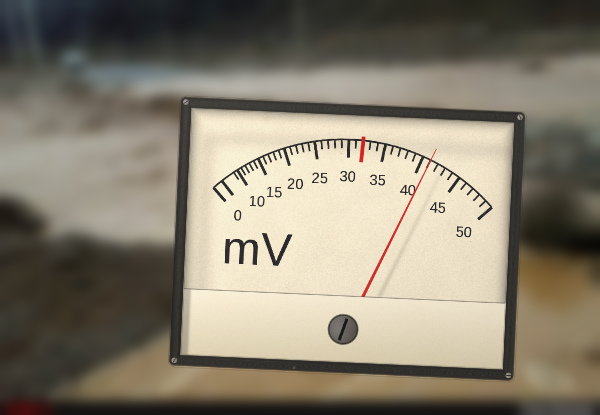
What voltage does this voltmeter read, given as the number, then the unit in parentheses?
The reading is 41 (mV)
